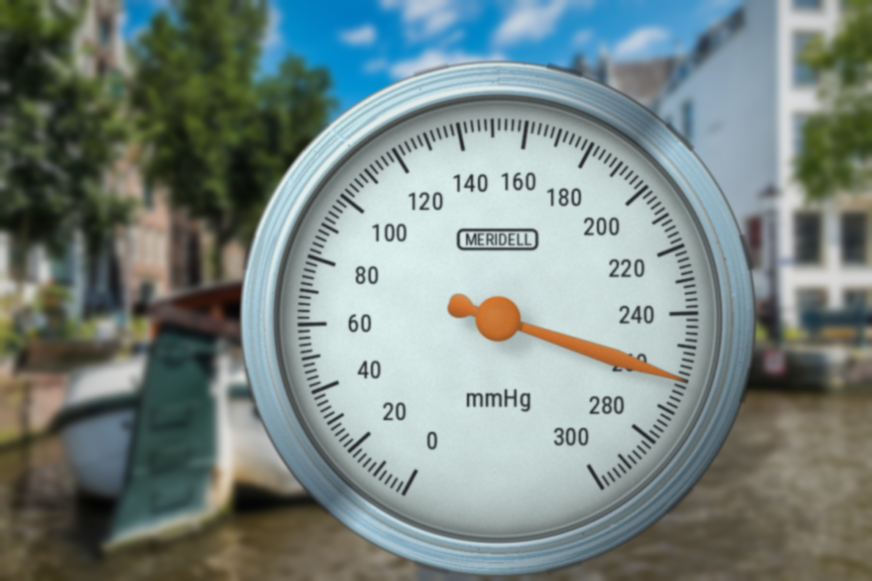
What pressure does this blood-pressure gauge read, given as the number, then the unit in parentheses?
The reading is 260 (mmHg)
